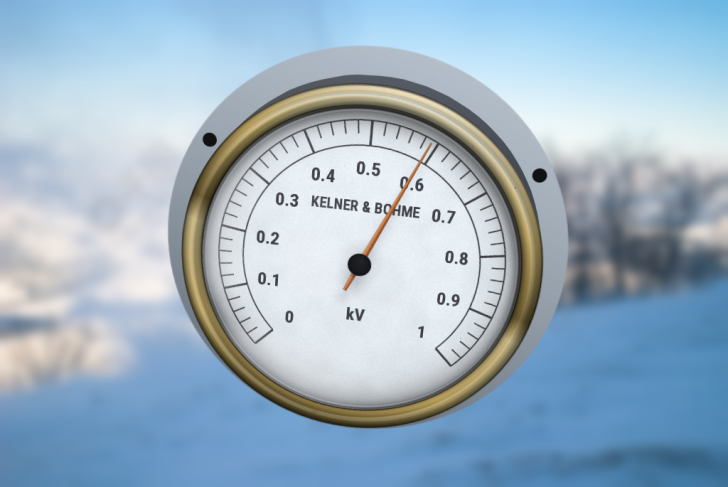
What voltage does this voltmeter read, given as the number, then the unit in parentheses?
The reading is 0.59 (kV)
